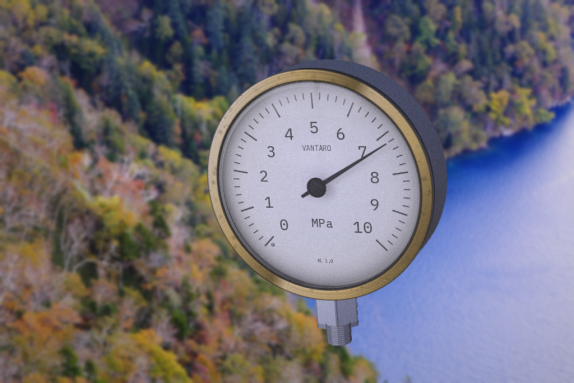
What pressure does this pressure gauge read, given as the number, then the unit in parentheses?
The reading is 7.2 (MPa)
